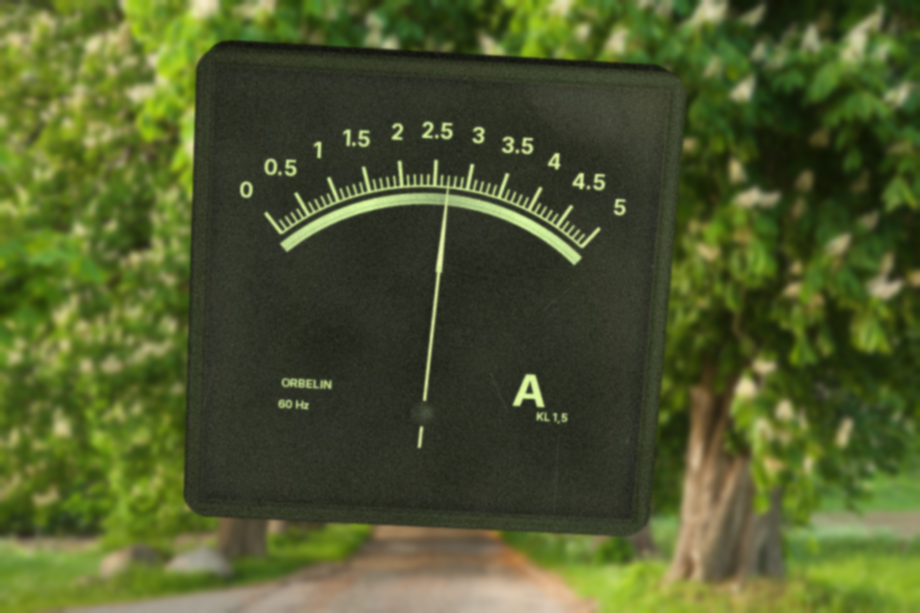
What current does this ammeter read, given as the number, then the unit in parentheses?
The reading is 2.7 (A)
